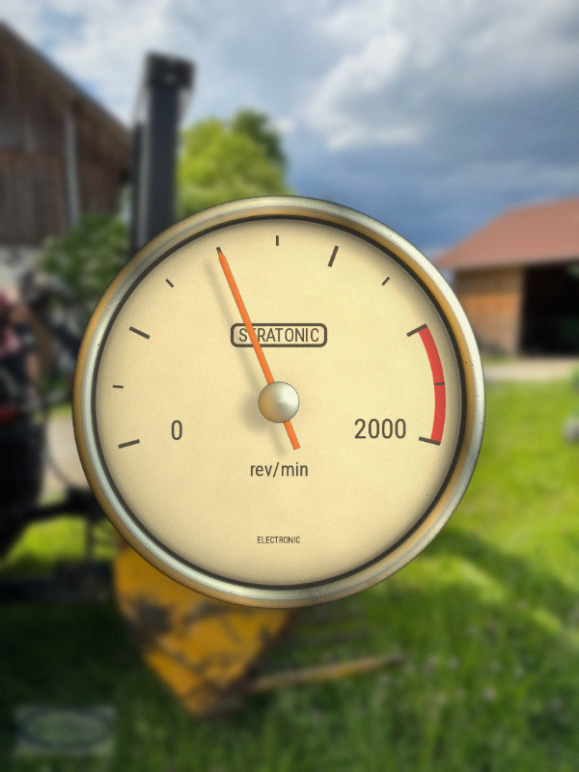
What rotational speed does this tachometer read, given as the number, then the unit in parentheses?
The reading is 800 (rpm)
